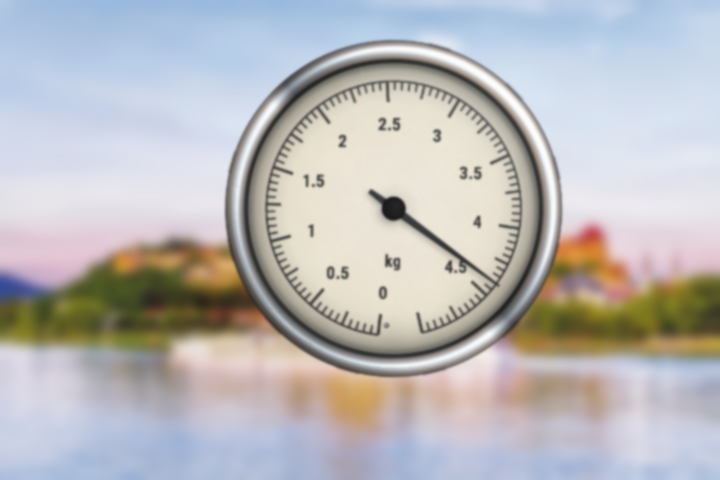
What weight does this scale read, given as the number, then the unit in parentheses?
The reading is 4.4 (kg)
